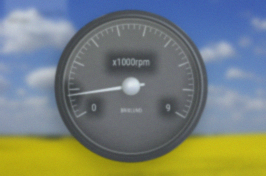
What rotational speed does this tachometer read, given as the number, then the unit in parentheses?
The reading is 800 (rpm)
